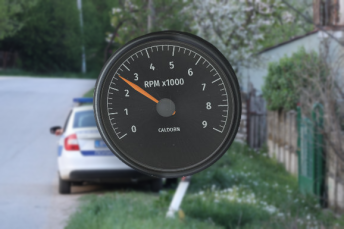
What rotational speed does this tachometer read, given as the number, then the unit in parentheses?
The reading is 2600 (rpm)
